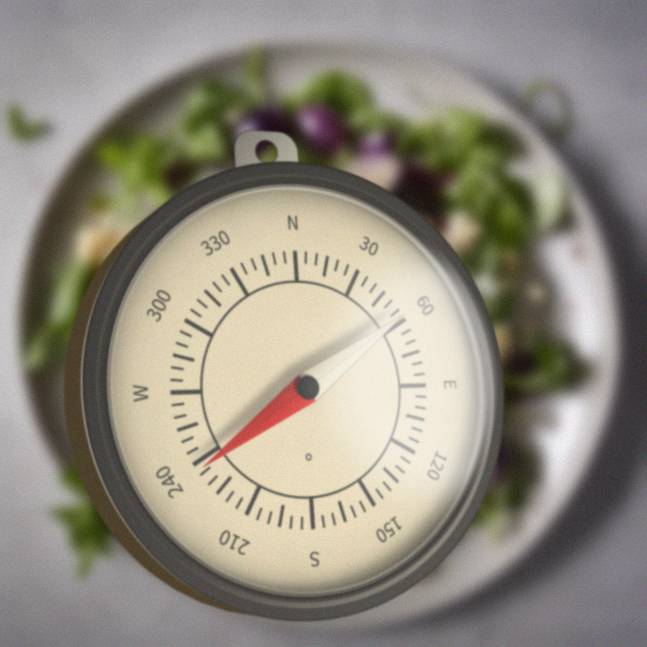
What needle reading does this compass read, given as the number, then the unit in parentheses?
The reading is 237.5 (°)
